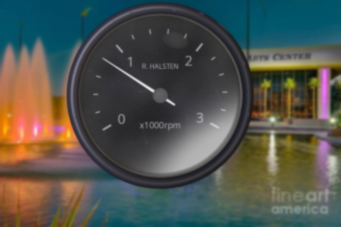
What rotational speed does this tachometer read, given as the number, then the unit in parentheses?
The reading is 800 (rpm)
